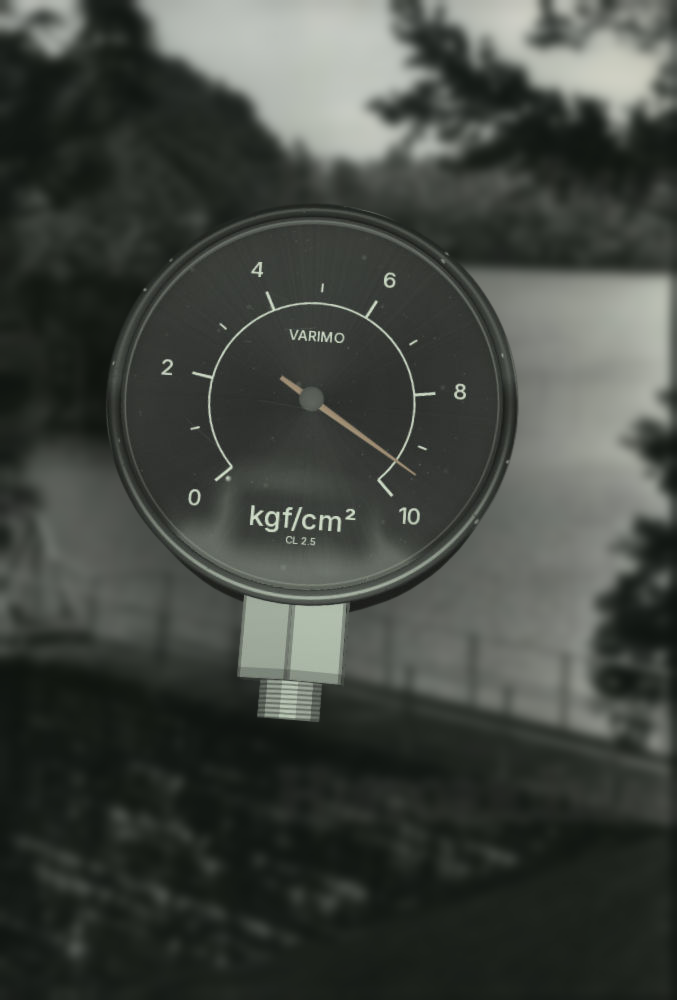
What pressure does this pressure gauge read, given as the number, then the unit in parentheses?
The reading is 9.5 (kg/cm²)
